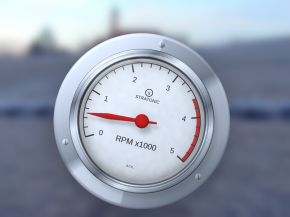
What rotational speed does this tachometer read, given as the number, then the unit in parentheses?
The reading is 500 (rpm)
